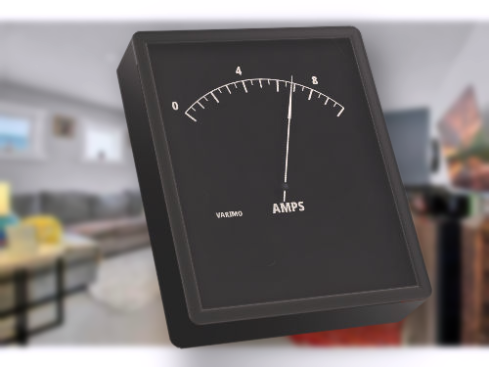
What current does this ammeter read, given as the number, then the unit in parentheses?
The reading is 6.75 (A)
